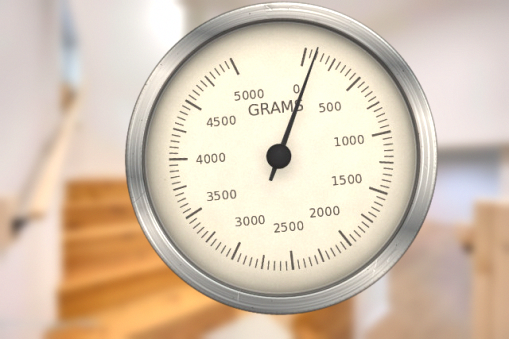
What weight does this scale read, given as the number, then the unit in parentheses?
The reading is 100 (g)
